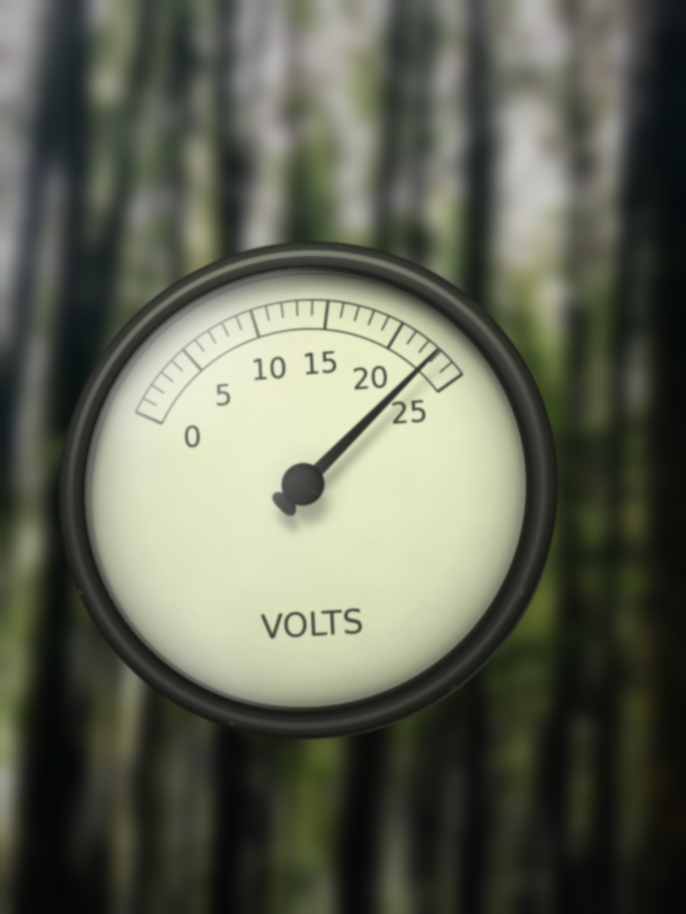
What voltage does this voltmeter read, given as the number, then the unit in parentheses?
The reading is 23 (V)
